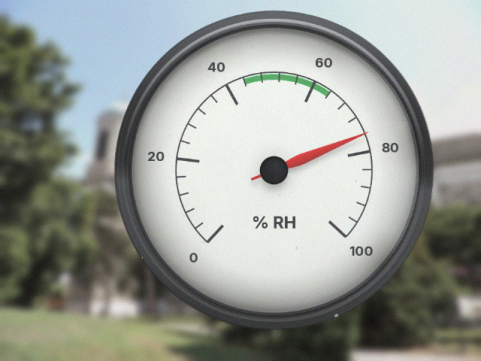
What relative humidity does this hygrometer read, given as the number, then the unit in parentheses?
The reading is 76 (%)
